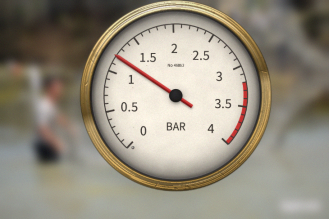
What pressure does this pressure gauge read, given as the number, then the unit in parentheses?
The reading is 1.2 (bar)
